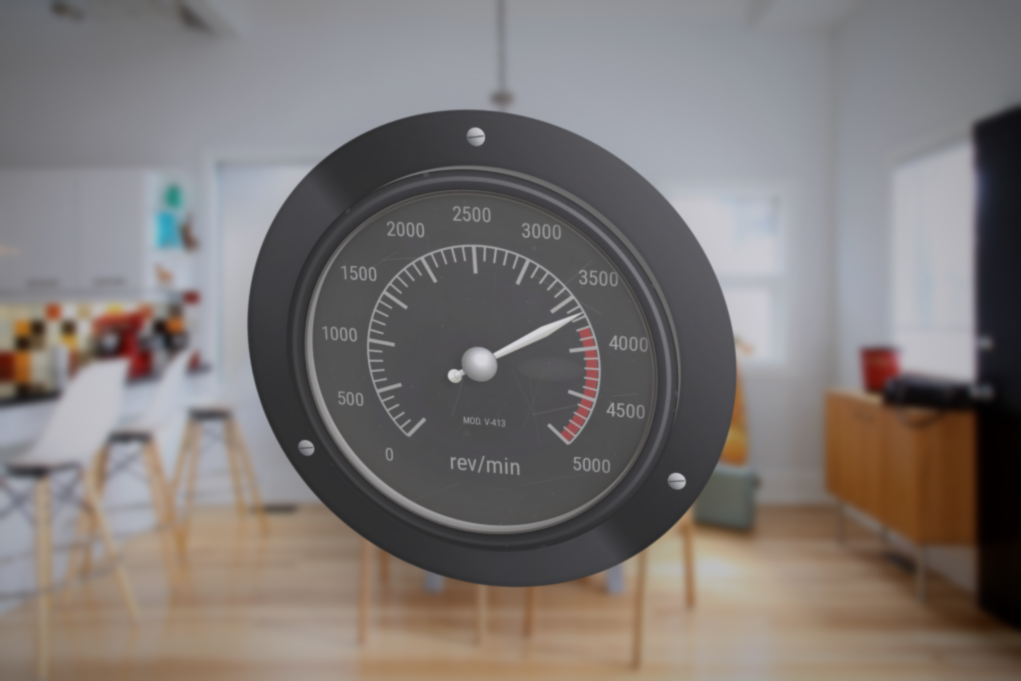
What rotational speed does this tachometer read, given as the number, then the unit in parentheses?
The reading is 3650 (rpm)
